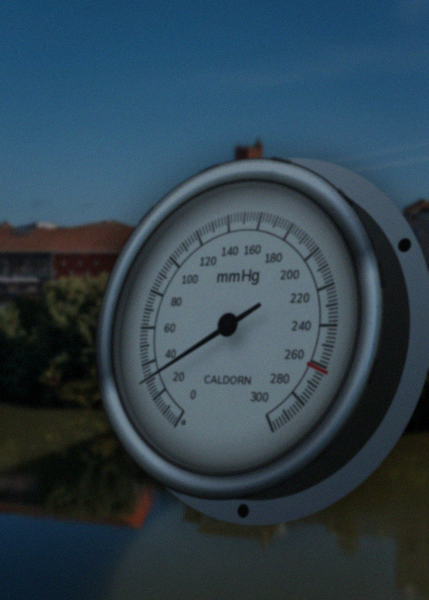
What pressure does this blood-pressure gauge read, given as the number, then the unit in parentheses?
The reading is 30 (mmHg)
